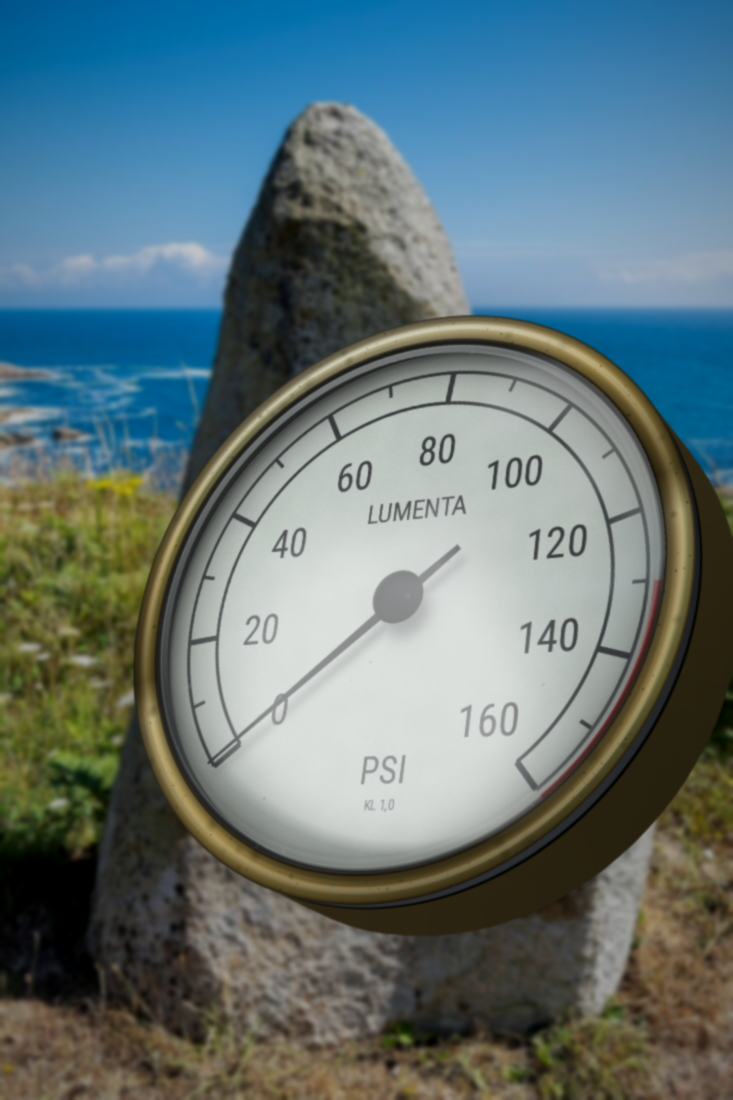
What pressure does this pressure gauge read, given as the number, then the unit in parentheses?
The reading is 0 (psi)
